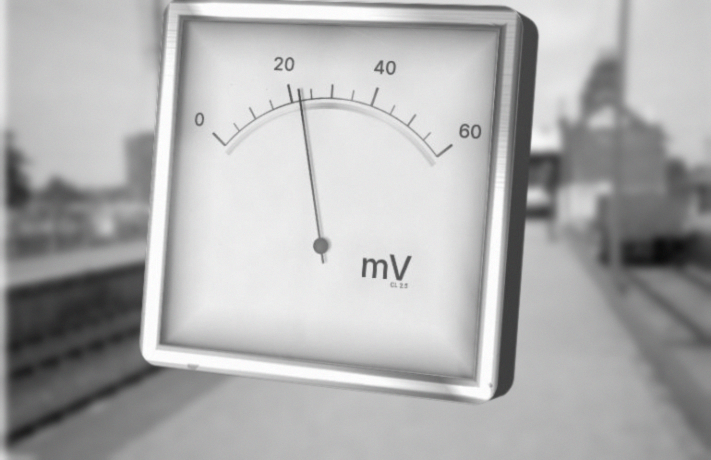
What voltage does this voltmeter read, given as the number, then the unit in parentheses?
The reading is 22.5 (mV)
